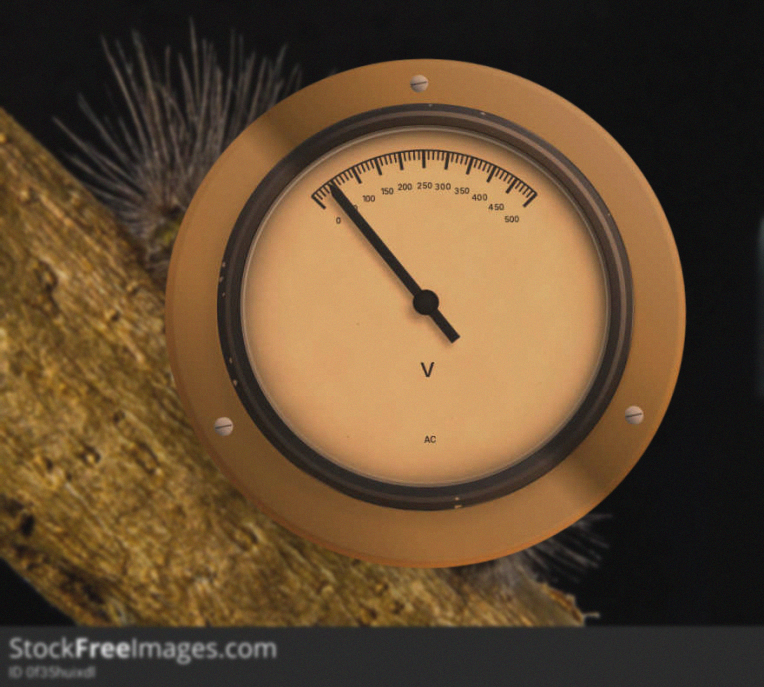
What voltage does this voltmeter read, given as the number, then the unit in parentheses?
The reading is 40 (V)
